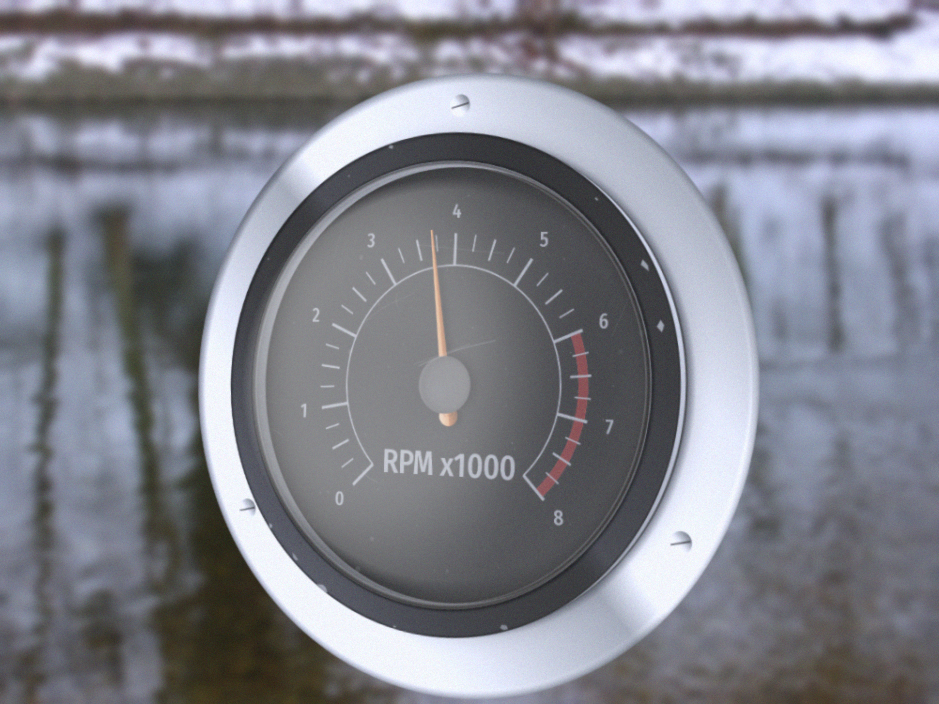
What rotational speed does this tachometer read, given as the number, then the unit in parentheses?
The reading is 3750 (rpm)
